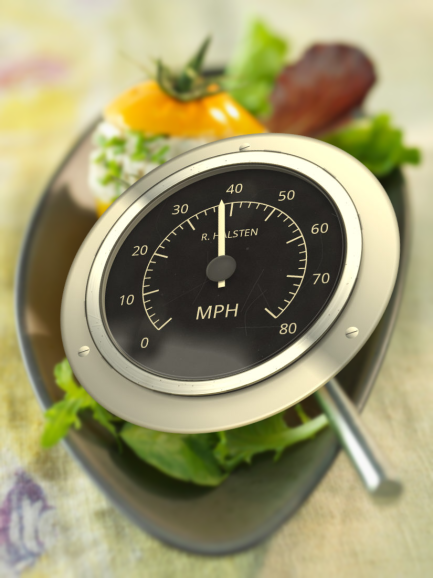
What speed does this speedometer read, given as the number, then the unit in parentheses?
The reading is 38 (mph)
